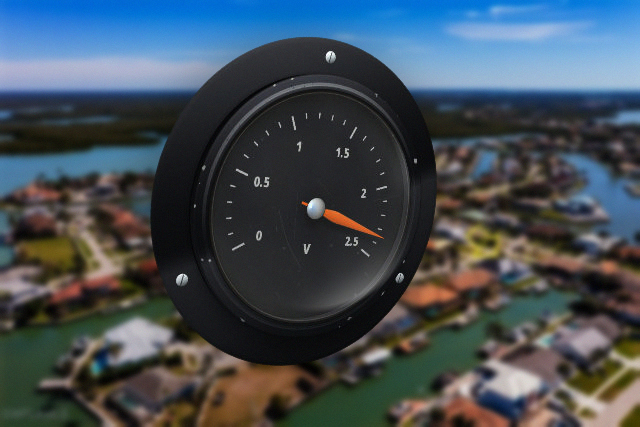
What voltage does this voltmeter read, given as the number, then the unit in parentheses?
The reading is 2.35 (V)
